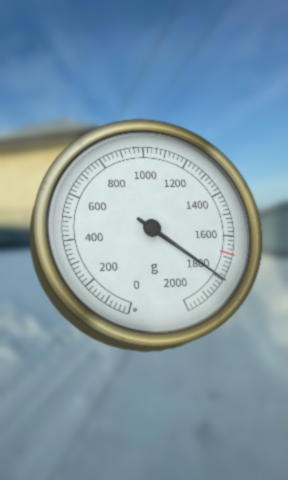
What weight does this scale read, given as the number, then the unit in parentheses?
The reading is 1800 (g)
